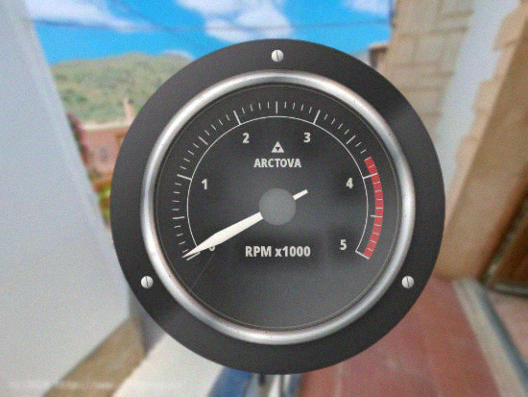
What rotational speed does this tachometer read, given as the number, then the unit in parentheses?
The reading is 50 (rpm)
